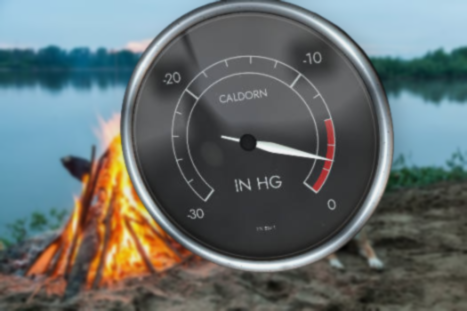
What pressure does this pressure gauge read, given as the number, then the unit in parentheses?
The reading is -3 (inHg)
